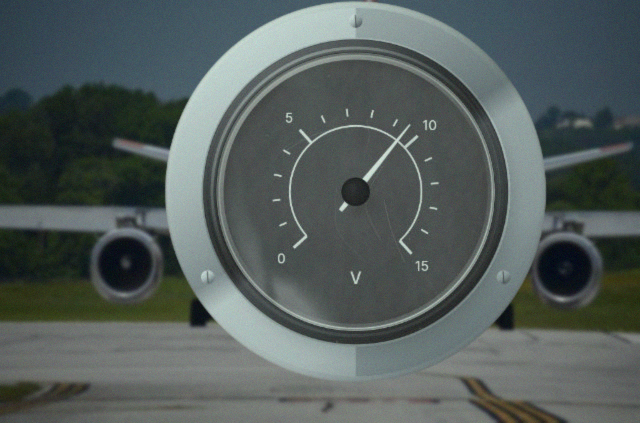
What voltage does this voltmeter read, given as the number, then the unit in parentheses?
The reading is 9.5 (V)
